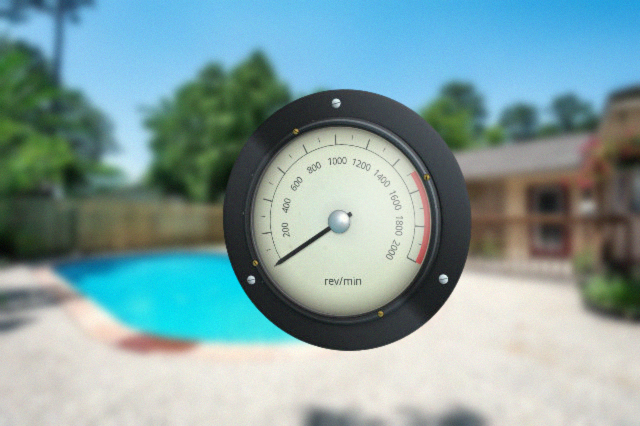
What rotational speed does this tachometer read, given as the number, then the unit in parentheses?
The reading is 0 (rpm)
